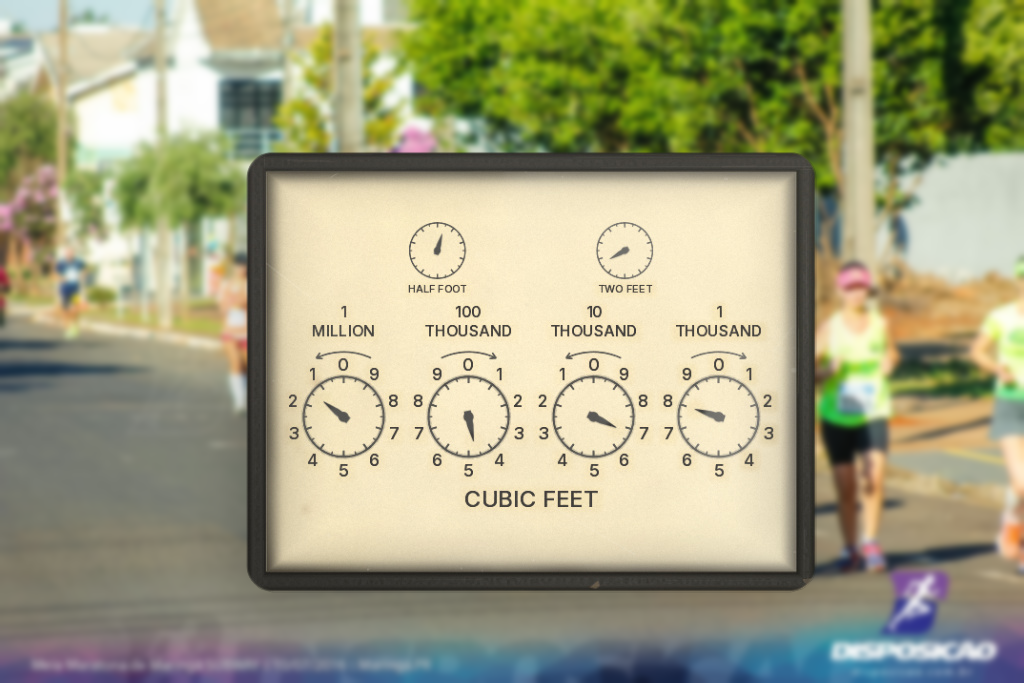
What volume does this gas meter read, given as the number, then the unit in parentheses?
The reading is 146800 (ft³)
